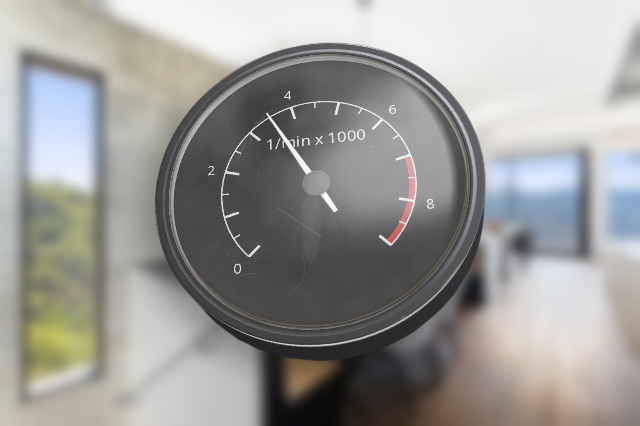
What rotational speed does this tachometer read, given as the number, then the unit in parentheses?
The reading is 3500 (rpm)
